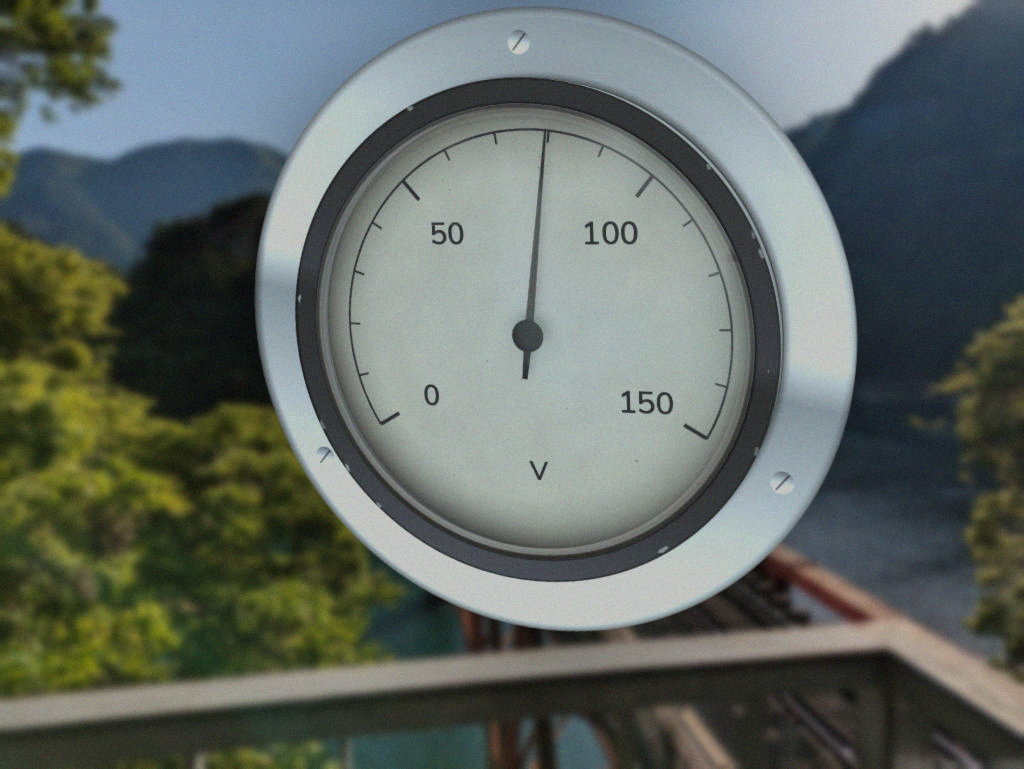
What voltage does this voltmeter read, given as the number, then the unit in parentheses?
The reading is 80 (V)
